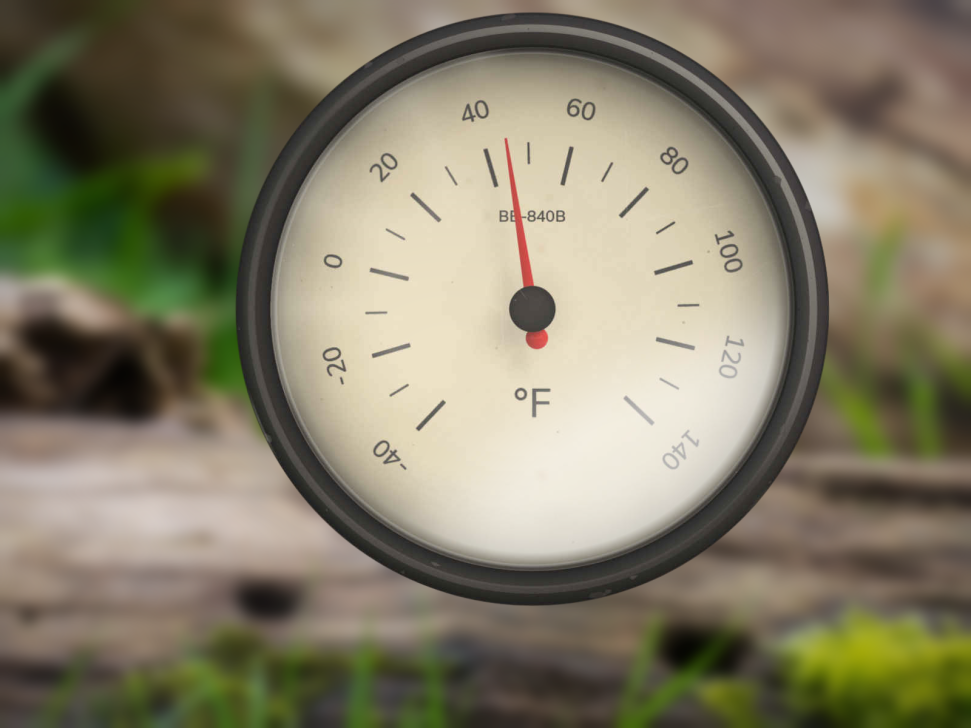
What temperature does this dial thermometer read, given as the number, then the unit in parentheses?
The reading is 45 (°F)
